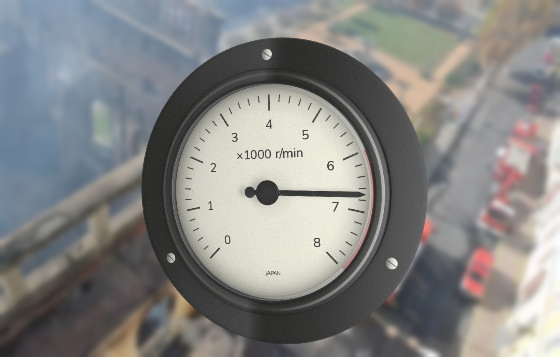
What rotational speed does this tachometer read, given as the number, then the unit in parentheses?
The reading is 6700 (rpm)
